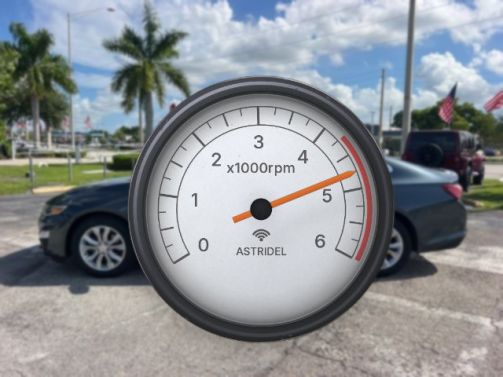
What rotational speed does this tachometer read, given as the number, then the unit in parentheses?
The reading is 4750 (rpm)
